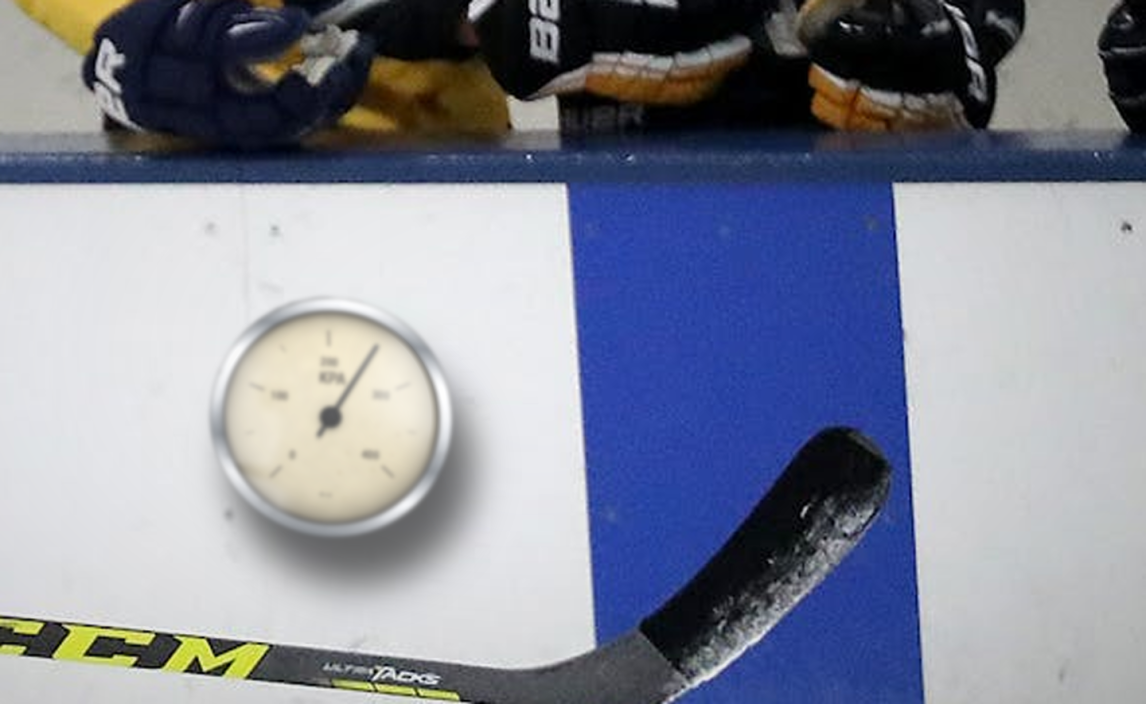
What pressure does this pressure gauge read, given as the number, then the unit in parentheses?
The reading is 250 (kPa)
